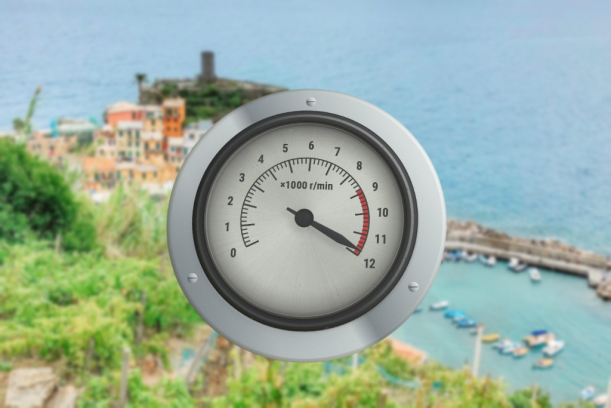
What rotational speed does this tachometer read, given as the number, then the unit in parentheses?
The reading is 11800 (rpm)
